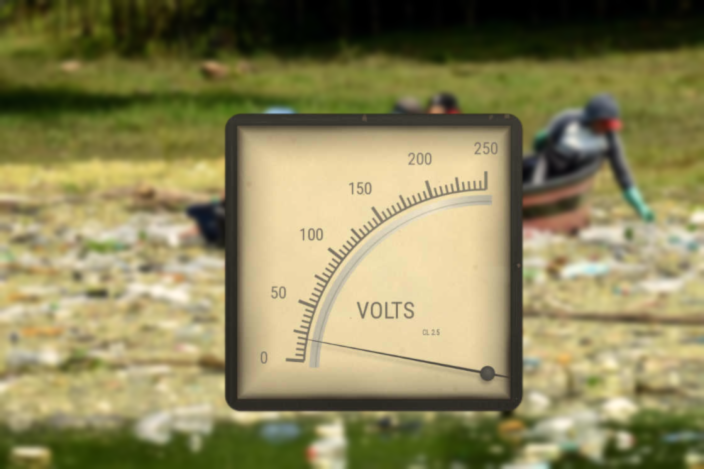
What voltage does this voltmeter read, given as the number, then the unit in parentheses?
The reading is 20 (V)
